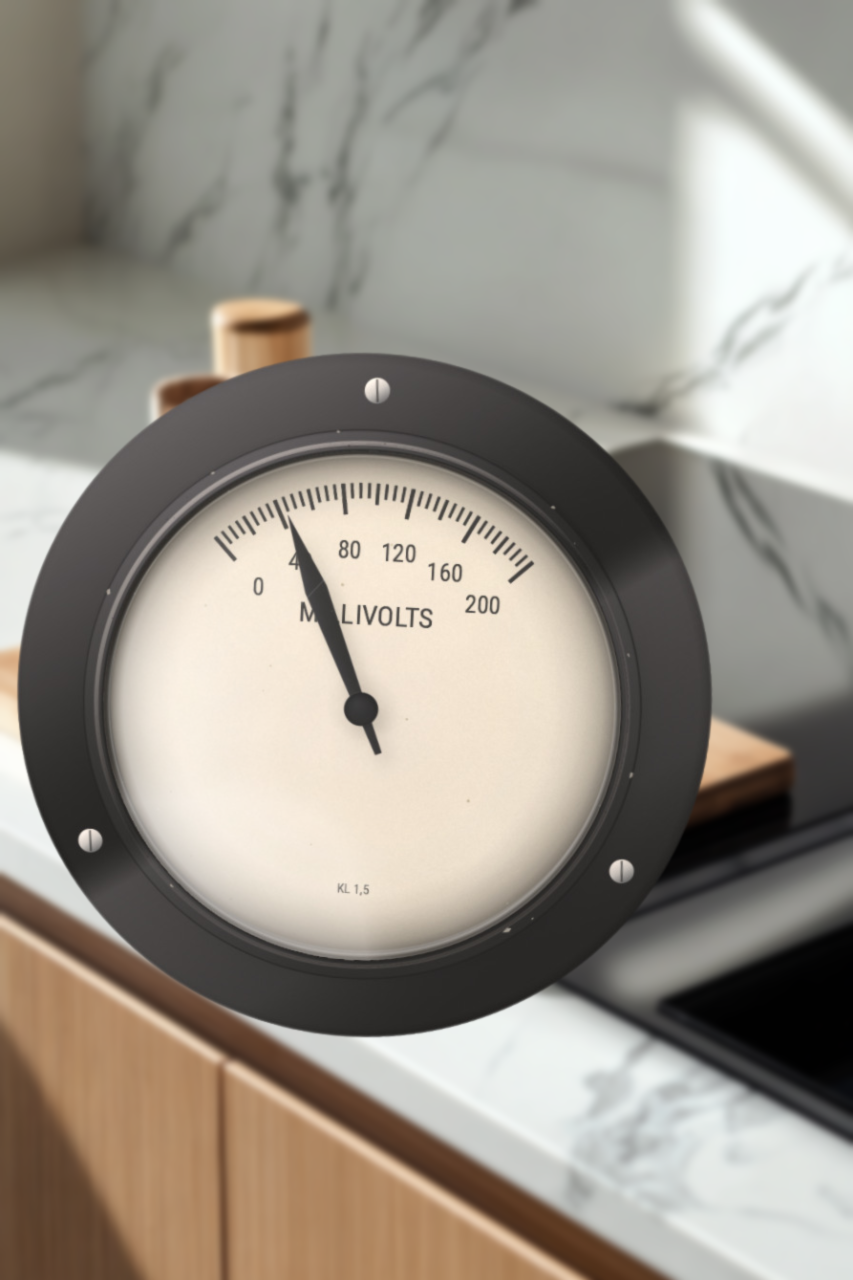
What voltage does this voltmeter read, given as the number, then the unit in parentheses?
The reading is 45 (mV)
